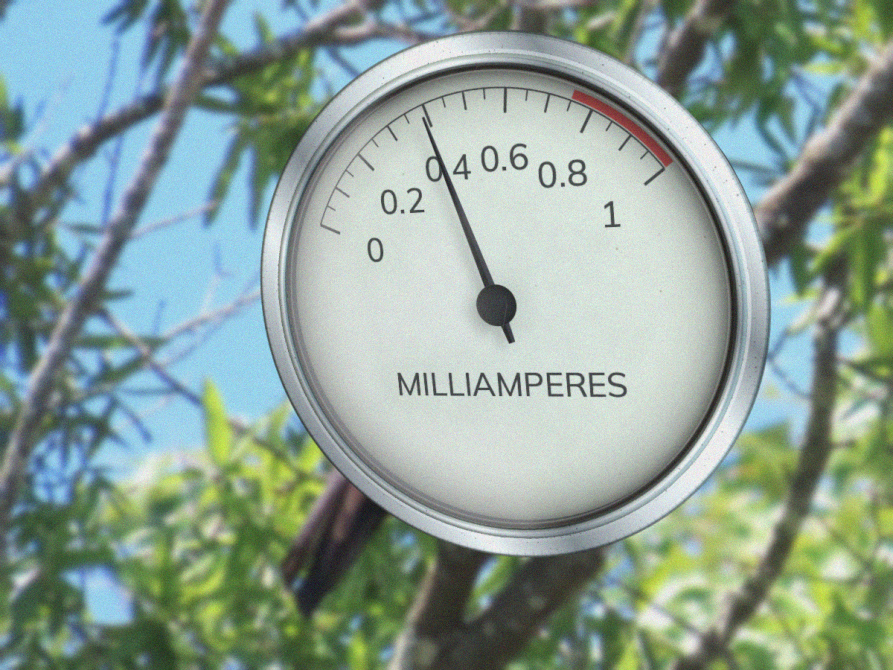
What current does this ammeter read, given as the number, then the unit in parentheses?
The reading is 0.4 (mA)
